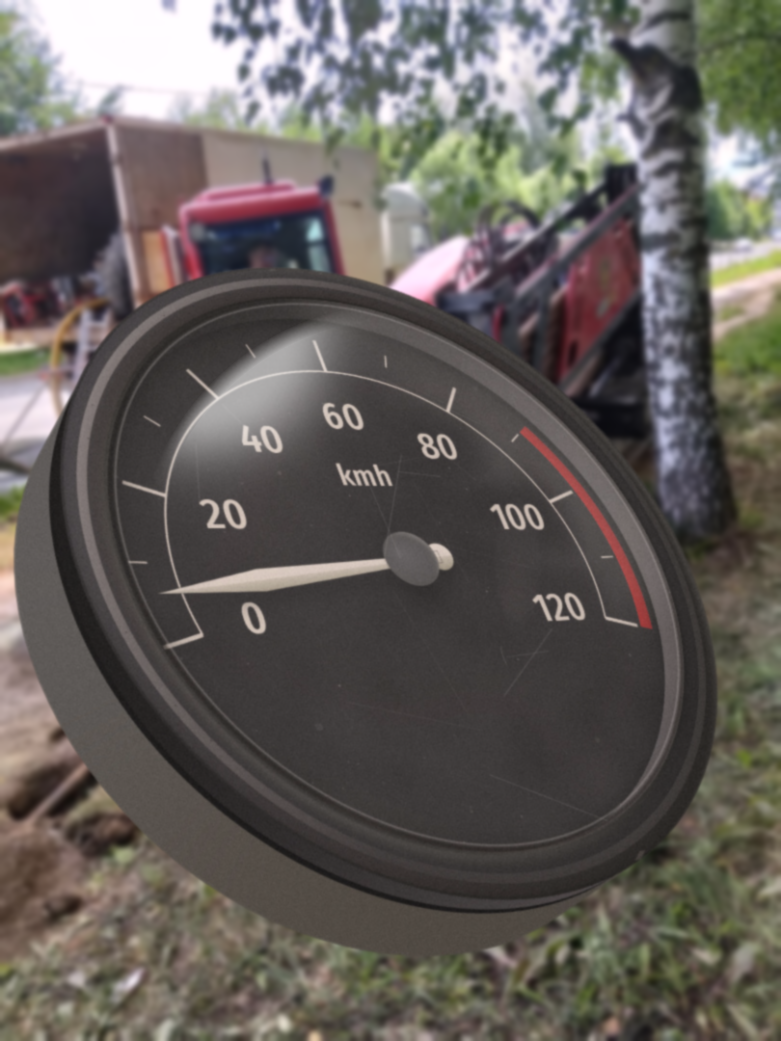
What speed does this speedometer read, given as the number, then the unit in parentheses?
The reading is 5 (km/h)
